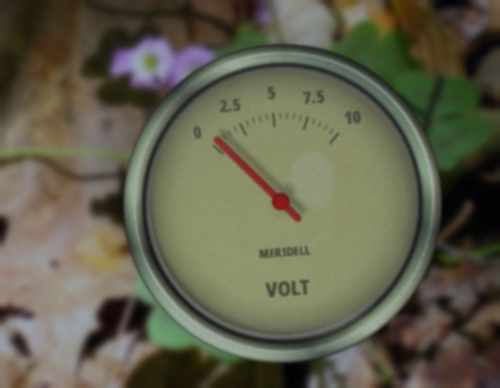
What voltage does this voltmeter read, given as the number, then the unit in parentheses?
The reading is 0.5 (V)
